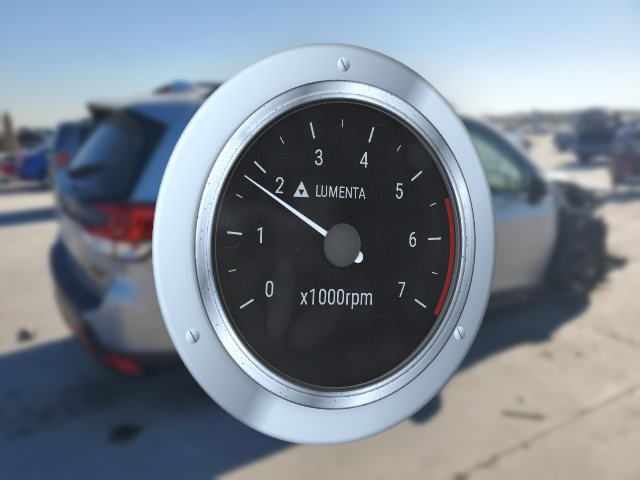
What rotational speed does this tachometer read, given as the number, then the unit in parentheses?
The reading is 1750 (rpm)
